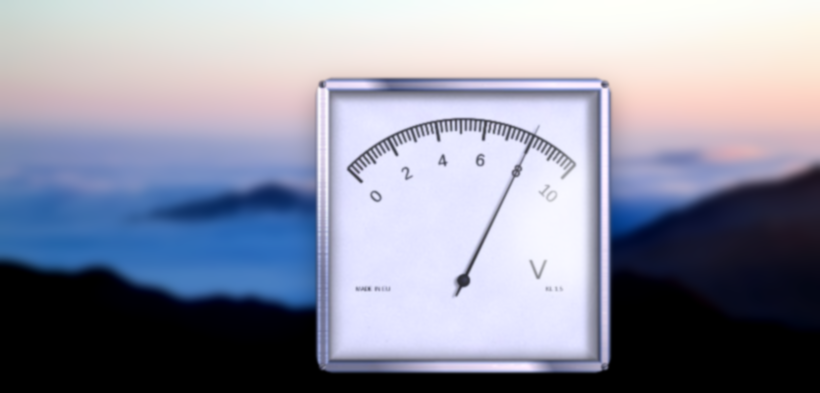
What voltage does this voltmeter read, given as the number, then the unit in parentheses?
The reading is 8 (V)
